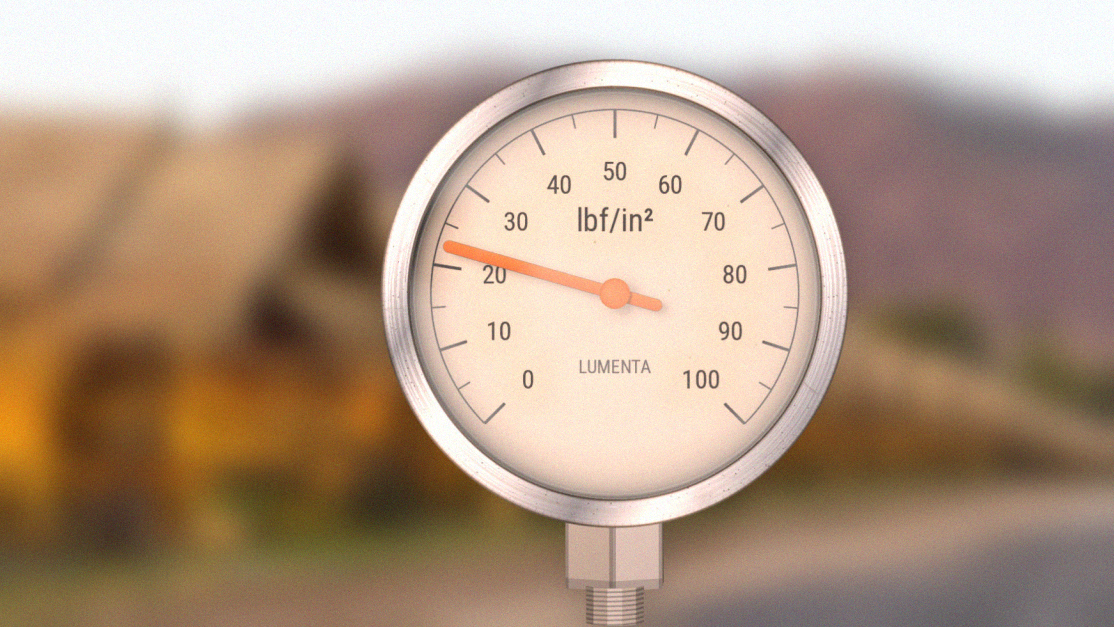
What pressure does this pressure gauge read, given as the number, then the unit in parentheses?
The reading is 22.5 (psi)
